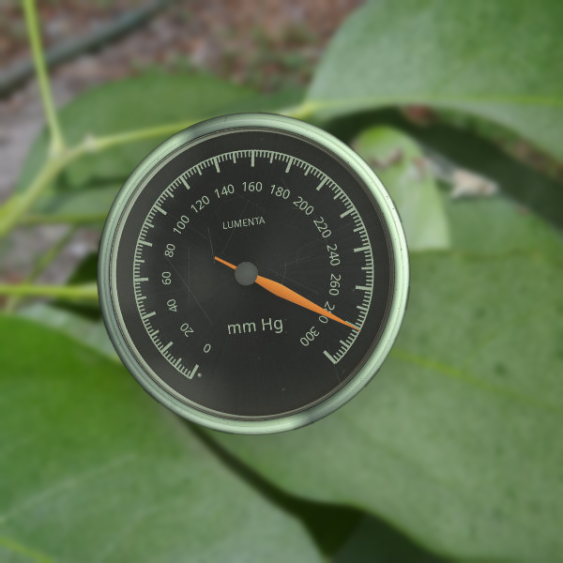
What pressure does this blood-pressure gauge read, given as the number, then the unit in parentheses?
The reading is 280 (mmHg)
